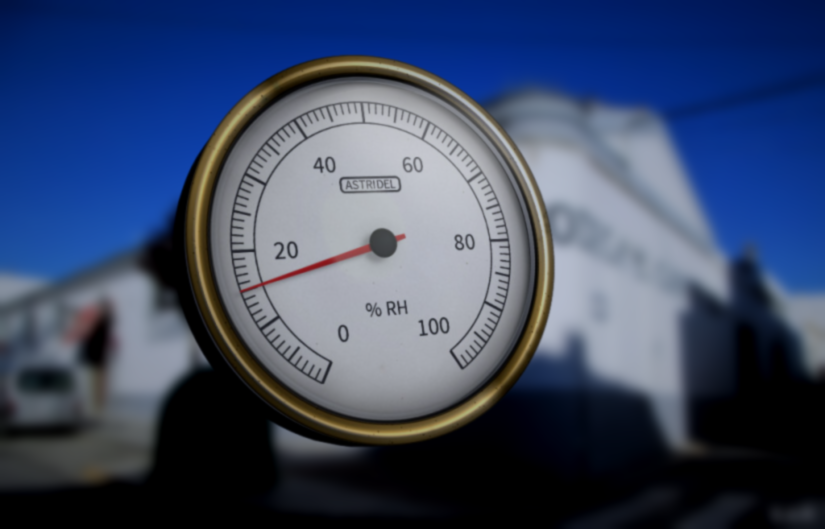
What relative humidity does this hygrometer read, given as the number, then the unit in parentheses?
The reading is 15 (%)
